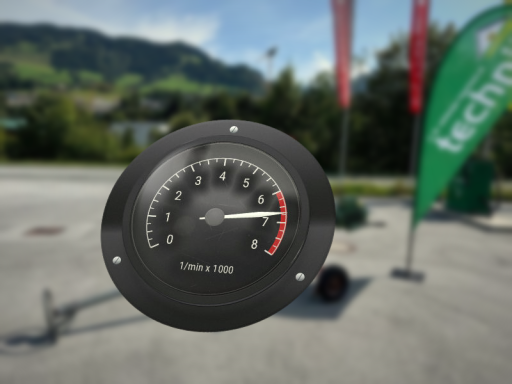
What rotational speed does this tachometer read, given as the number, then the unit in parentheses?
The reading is 6750 (rpm)
